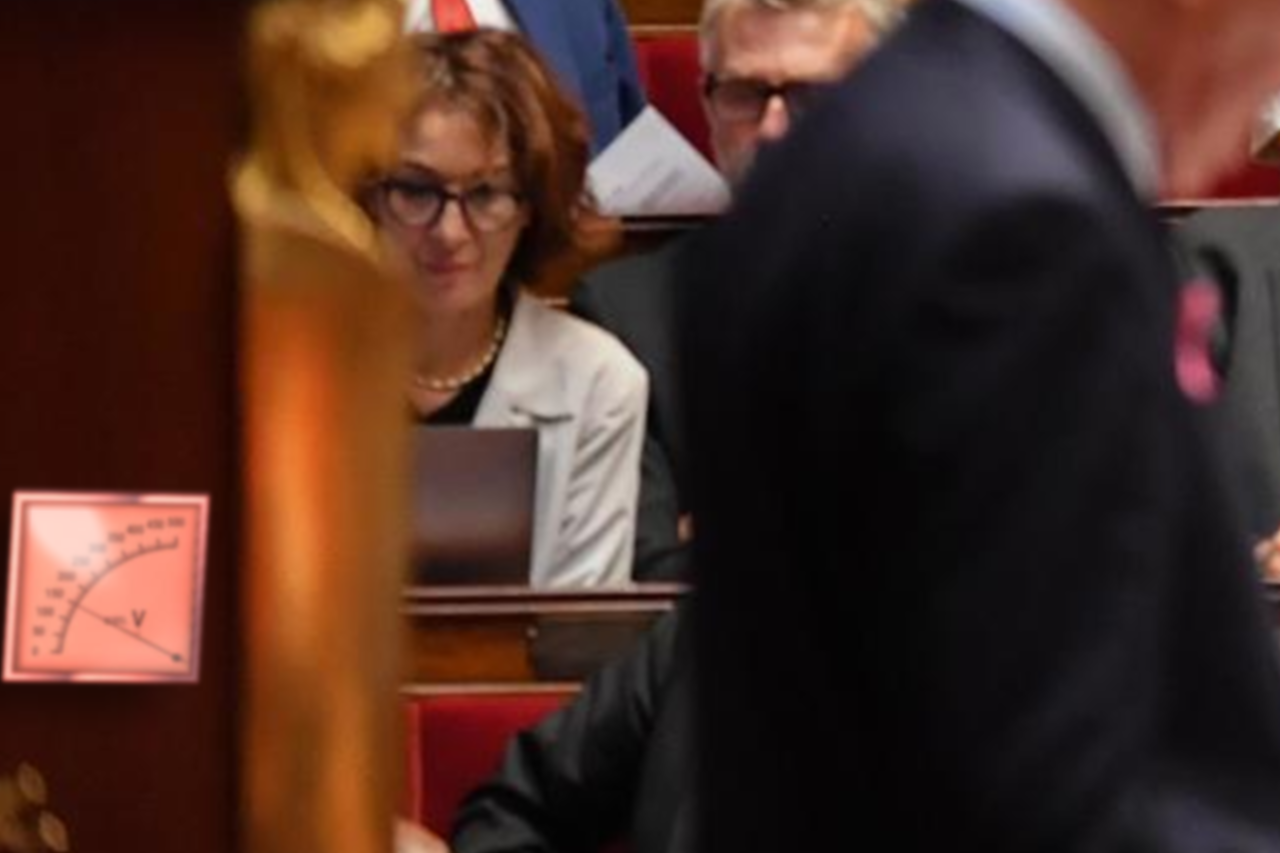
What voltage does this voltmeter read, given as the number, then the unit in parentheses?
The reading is 150 (V)
